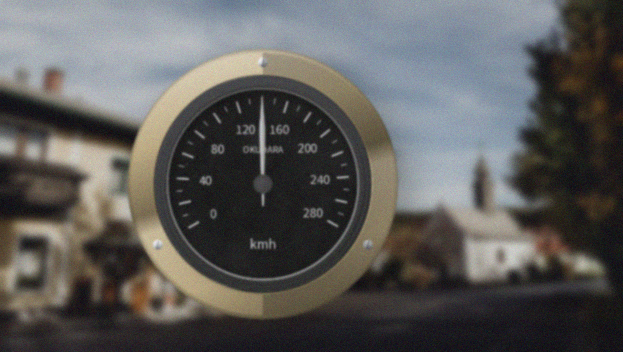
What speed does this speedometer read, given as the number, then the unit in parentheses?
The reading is 140 (km/h)
